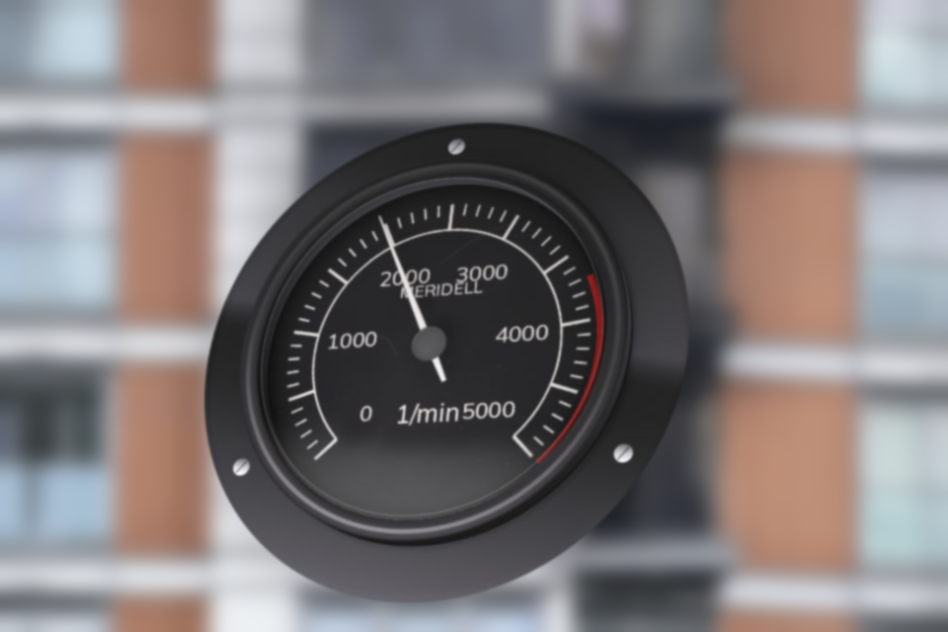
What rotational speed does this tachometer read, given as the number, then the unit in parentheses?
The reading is 2000 (rpm)
